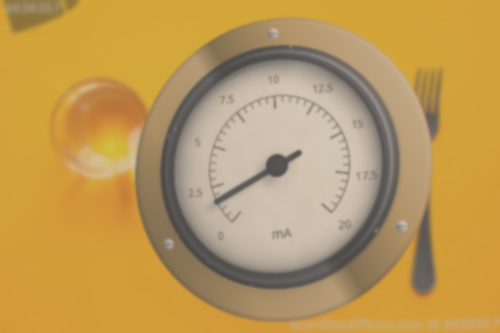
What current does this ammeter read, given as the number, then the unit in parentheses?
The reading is 1.5 (mA)
